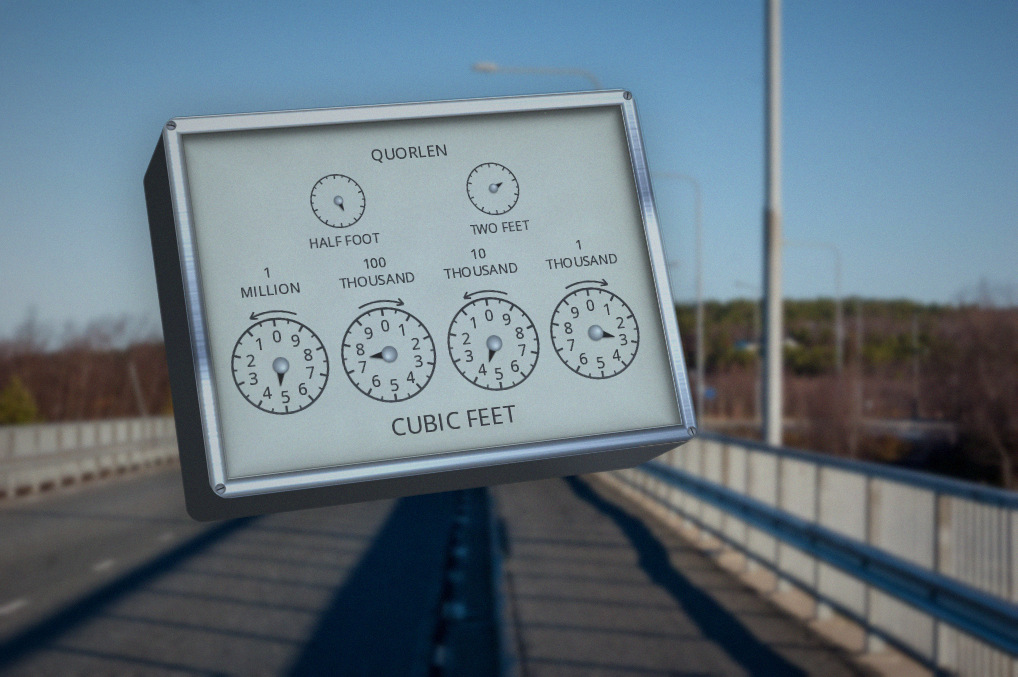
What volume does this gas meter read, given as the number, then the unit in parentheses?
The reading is 474300 (ft³)
